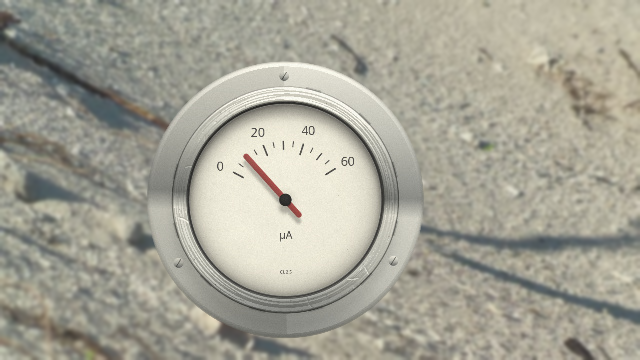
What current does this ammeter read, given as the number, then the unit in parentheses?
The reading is 10 (µA)
